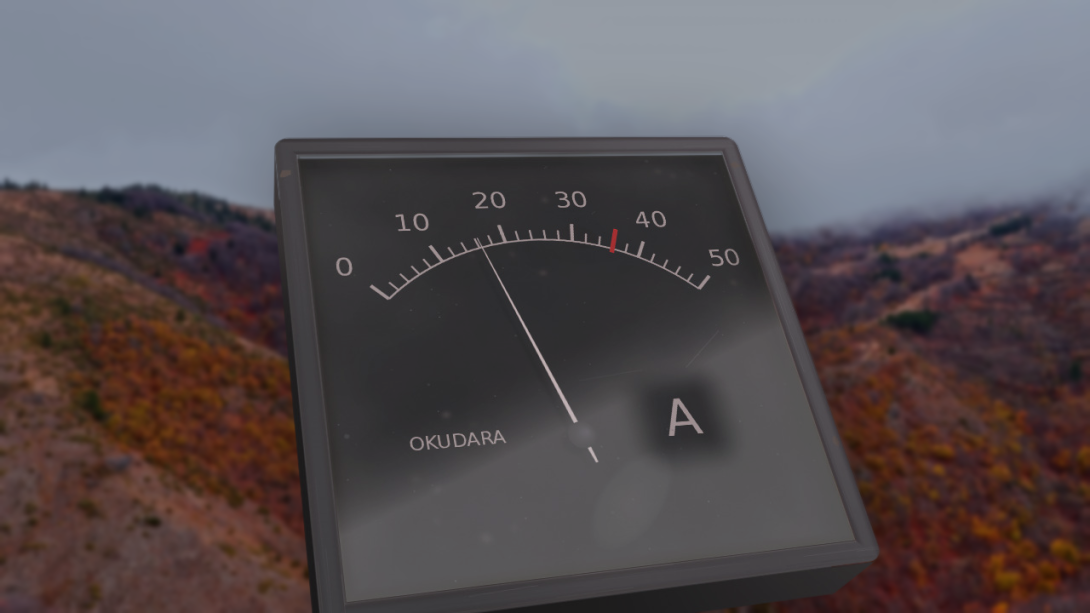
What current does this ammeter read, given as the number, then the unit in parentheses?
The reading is 16 (A)
